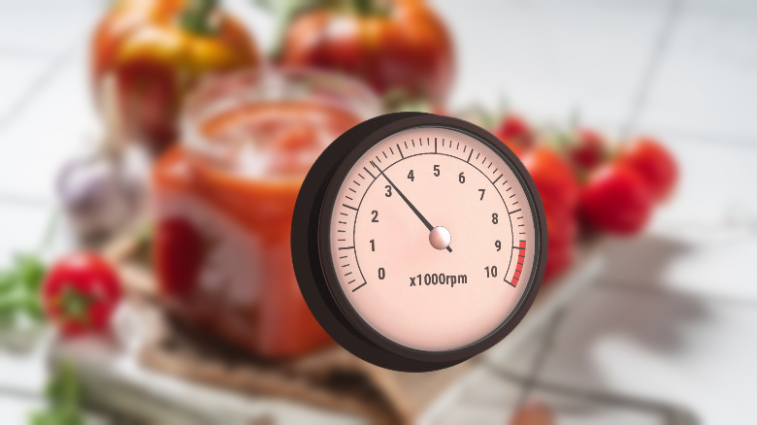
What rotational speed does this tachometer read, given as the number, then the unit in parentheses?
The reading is 3200 (rpm)
